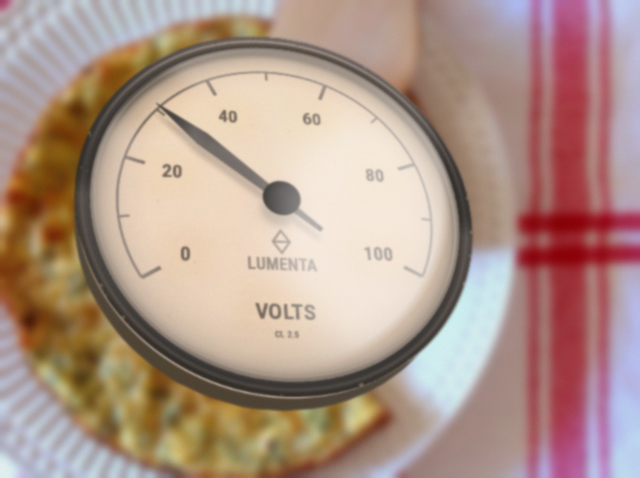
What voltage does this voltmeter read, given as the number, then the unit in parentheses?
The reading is 30 (V)
